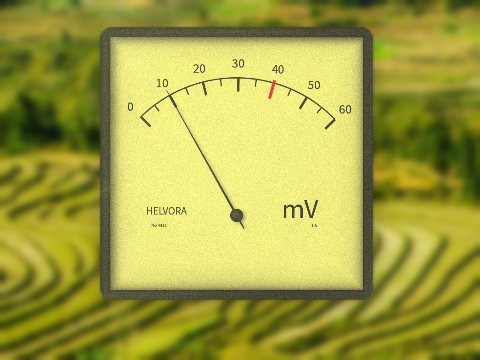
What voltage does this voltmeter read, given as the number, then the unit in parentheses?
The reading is 10 (mV)
